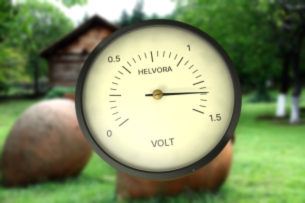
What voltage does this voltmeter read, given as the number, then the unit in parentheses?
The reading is 1.35 (V)
